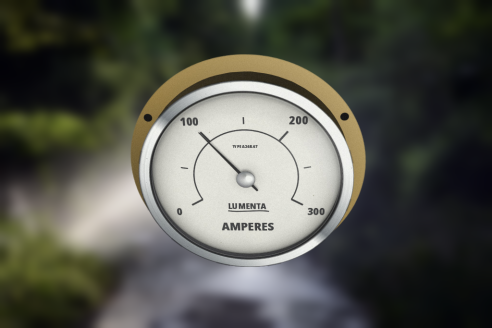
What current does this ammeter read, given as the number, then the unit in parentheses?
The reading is 100 (A)
